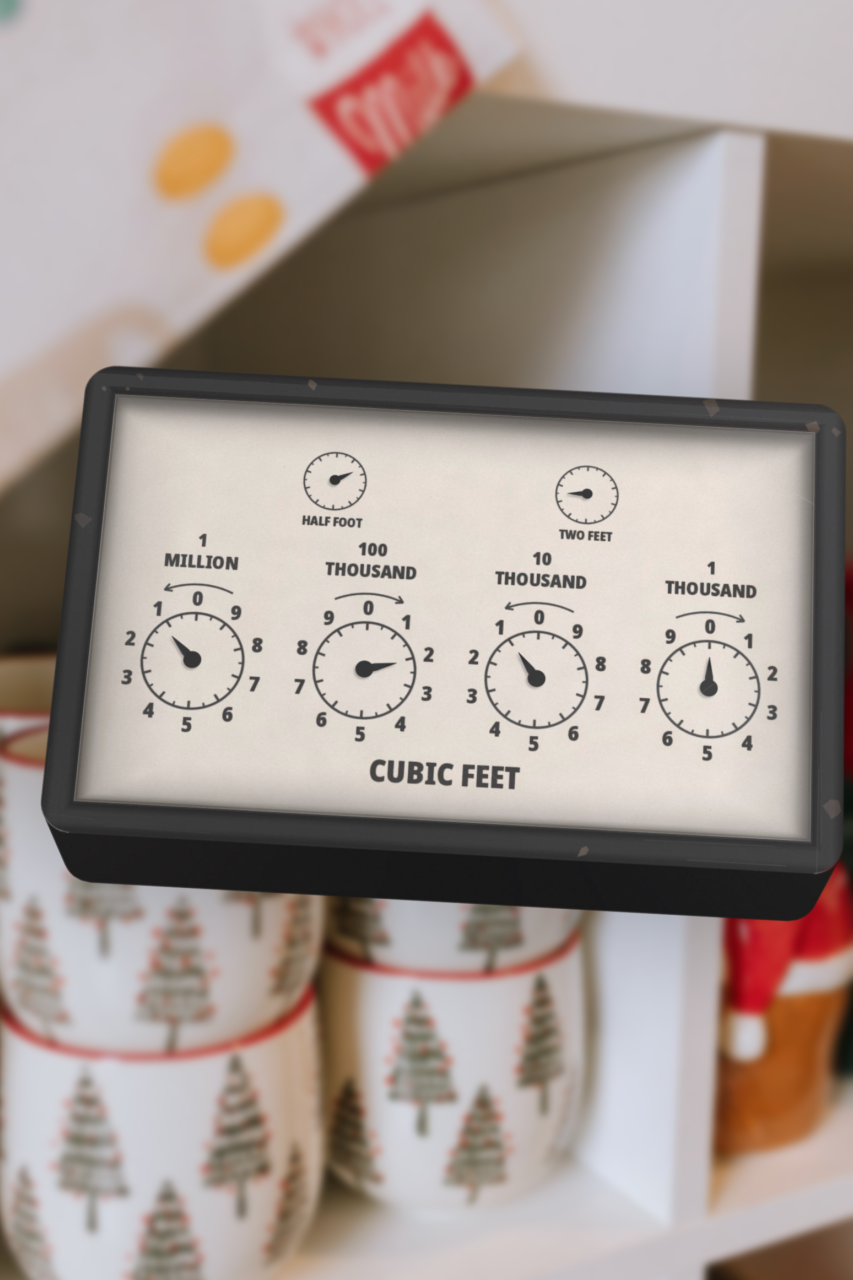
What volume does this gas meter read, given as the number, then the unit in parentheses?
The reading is 121000 (ft³)
